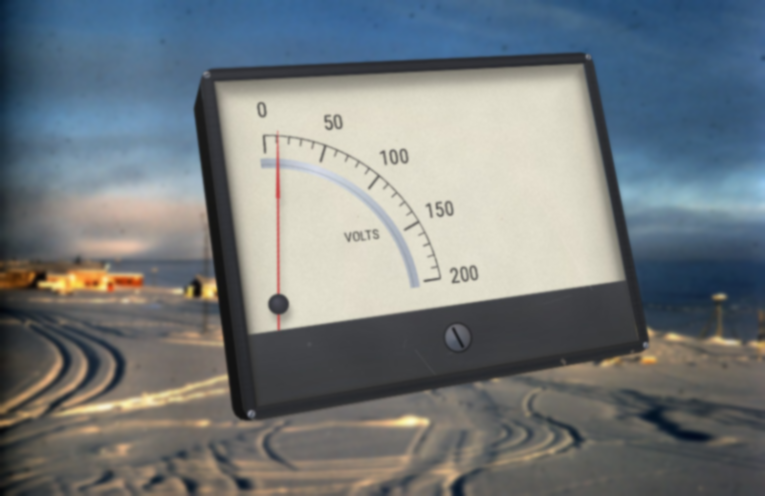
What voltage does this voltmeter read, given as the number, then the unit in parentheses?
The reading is 10 (V)
